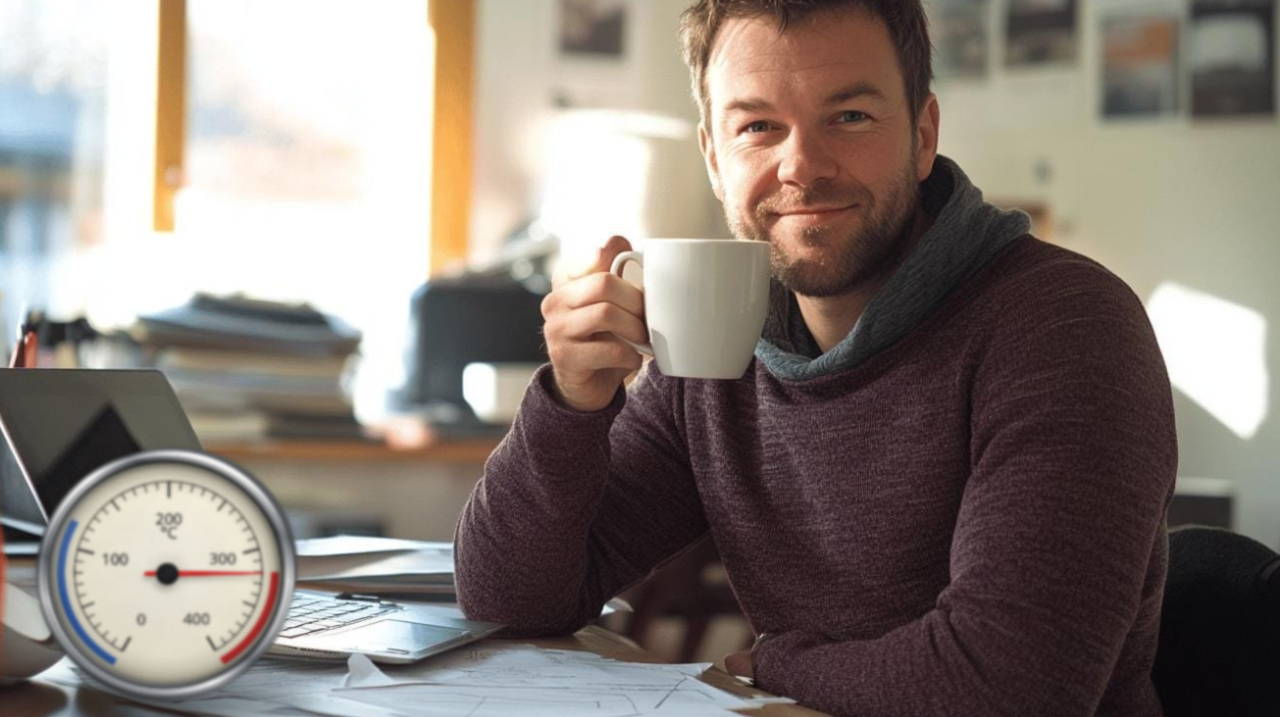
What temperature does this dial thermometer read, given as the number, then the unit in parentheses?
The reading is 320 (°C)
